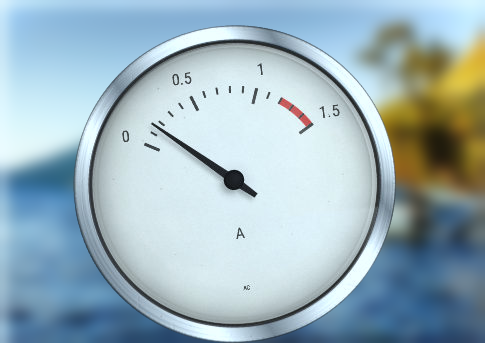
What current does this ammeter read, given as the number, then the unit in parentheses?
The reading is 0.15 (A)
